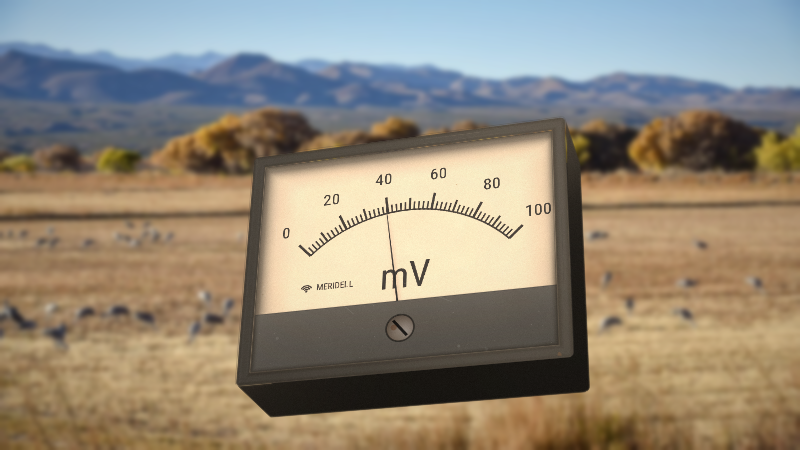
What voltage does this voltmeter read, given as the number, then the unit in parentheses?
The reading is 40 (mV)
